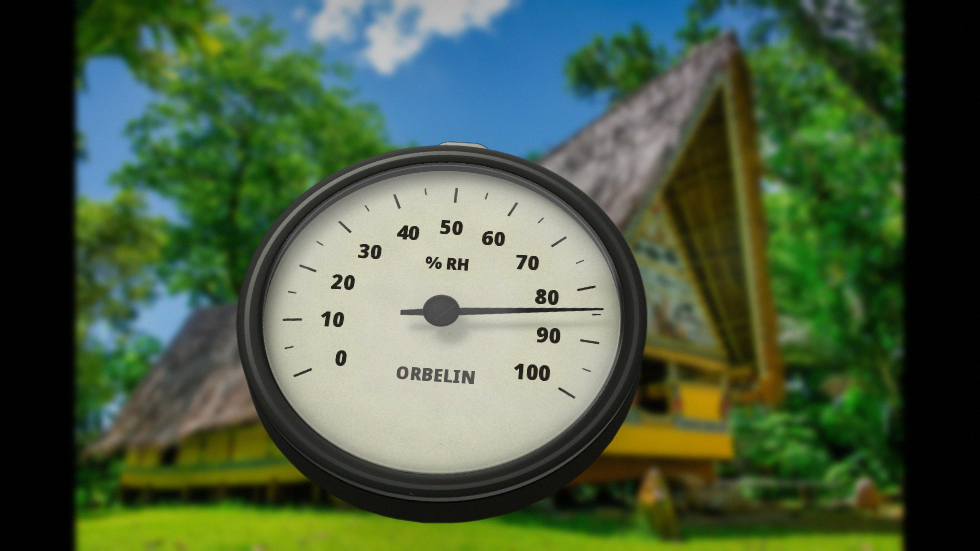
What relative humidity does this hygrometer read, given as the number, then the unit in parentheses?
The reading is 85 (%)
